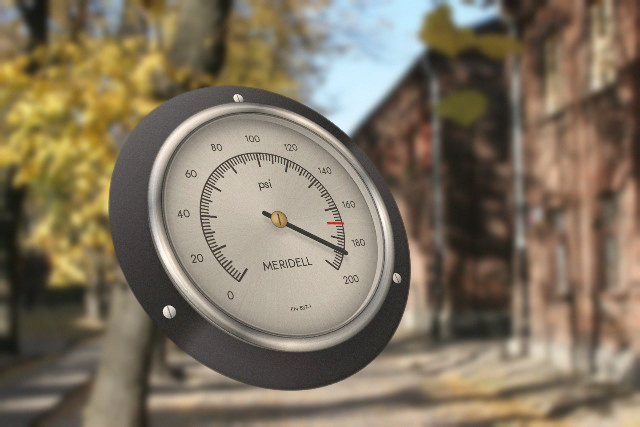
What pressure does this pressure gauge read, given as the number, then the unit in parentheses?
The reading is 190 (psi)
